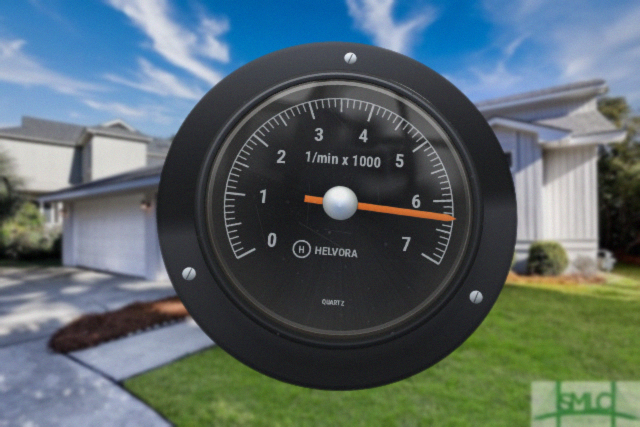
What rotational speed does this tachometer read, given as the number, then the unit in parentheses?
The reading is 6300 (rpm)
